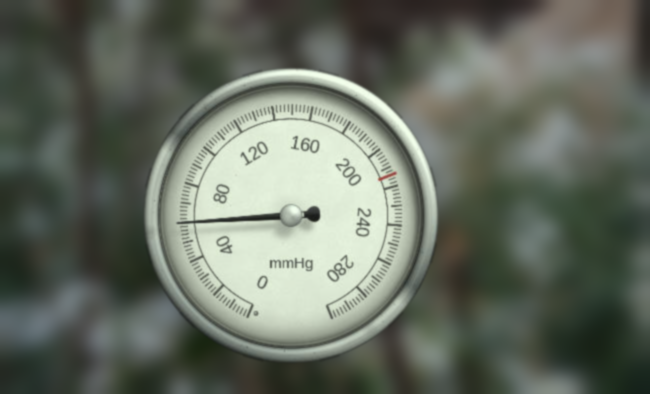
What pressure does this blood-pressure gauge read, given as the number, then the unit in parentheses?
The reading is 60 (mmHg)
